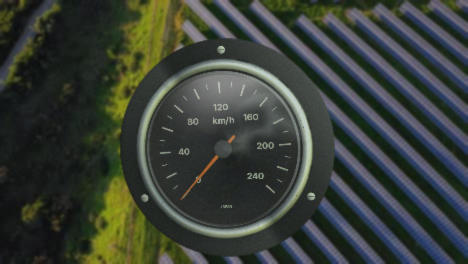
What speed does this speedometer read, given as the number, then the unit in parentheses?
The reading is 0 (km/h)
